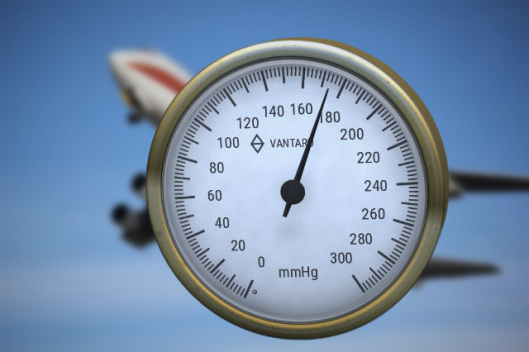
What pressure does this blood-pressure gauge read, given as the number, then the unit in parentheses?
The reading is 174 (mmHg)
